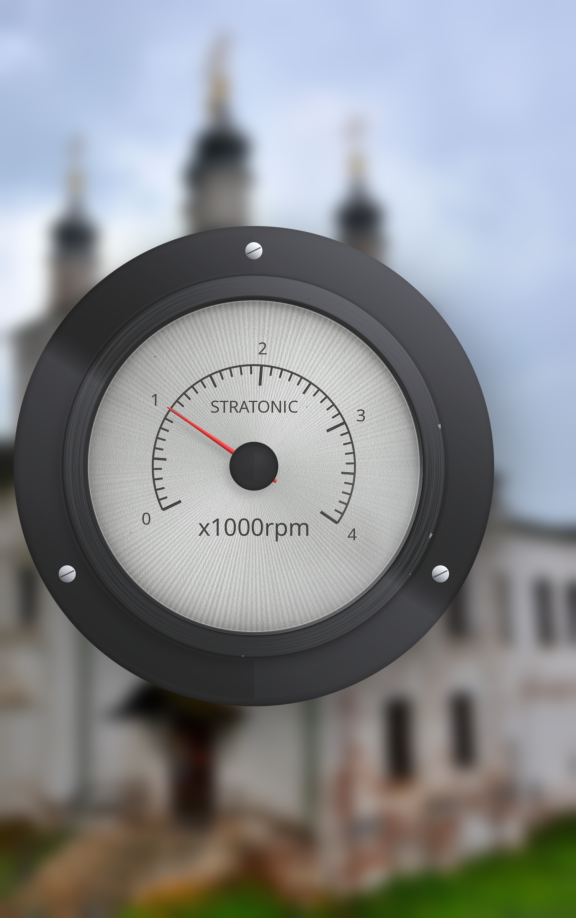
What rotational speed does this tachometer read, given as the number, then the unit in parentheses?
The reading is 1000 (rpm)
